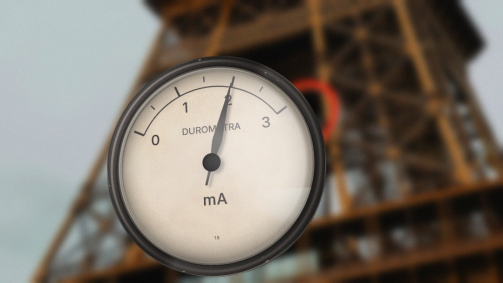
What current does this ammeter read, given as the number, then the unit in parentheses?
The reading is 2 (mA)
